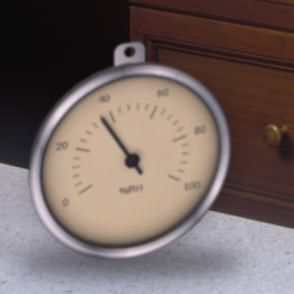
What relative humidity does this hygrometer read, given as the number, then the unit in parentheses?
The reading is 36 (%)
